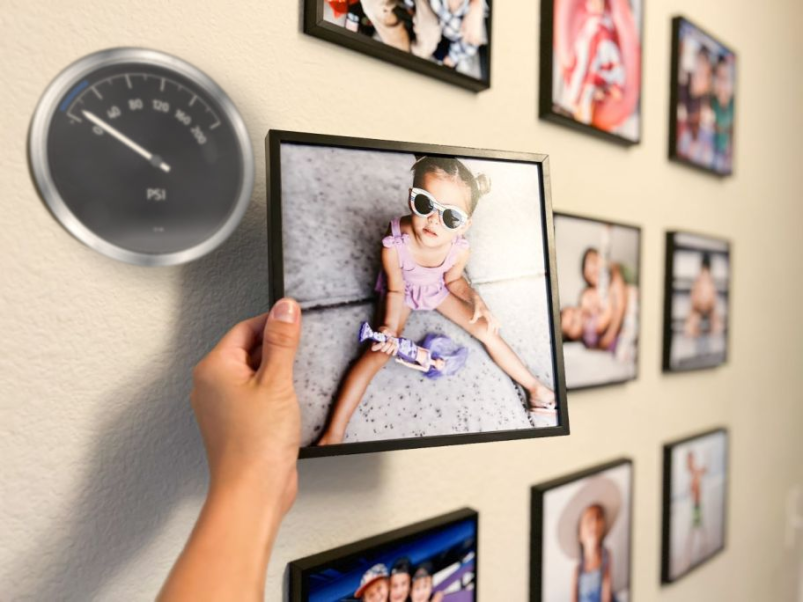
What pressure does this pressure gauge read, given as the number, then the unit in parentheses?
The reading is 10 (psi)
